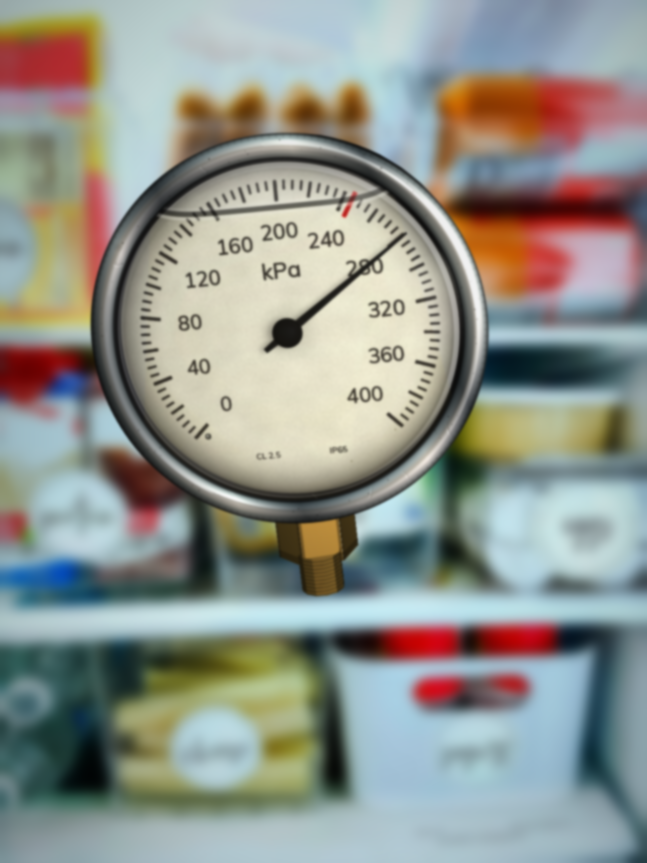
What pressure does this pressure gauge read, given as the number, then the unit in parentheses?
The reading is 280 (kPa)
